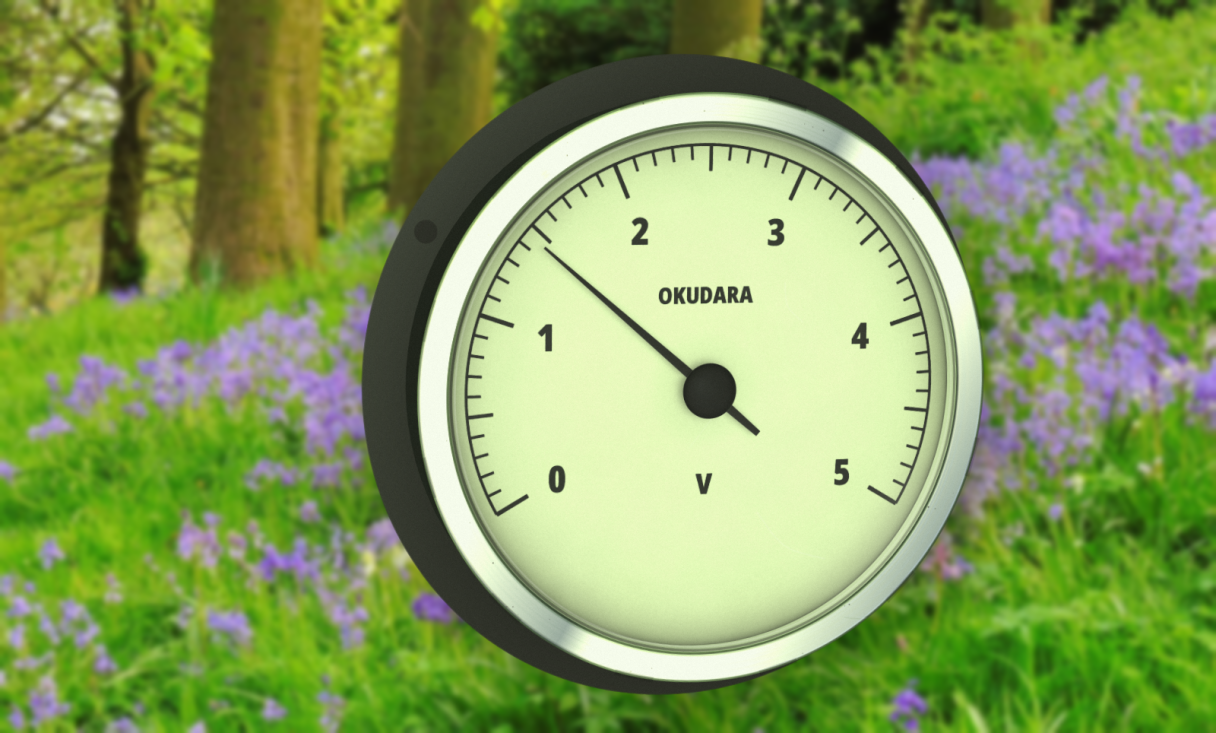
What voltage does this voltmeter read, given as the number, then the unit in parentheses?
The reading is 1.45 (V)
